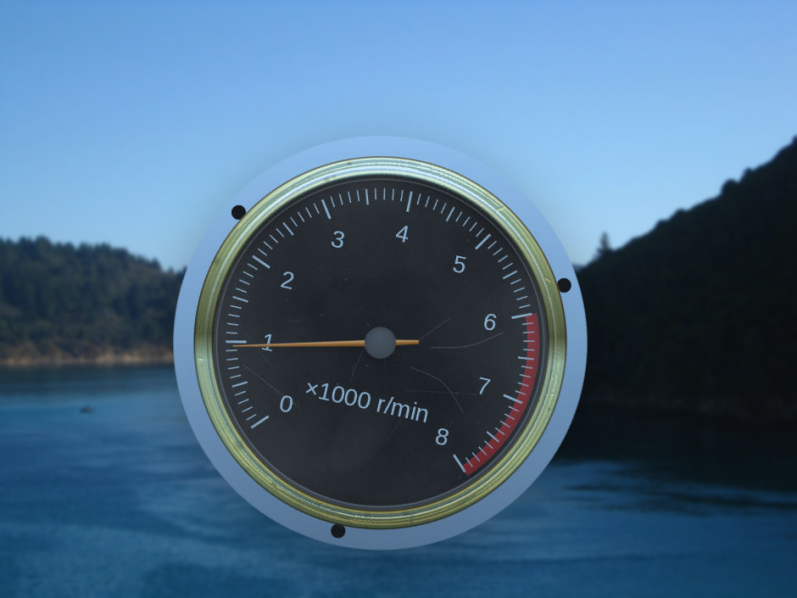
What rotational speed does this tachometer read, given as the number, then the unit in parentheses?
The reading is 950 (rpm)
